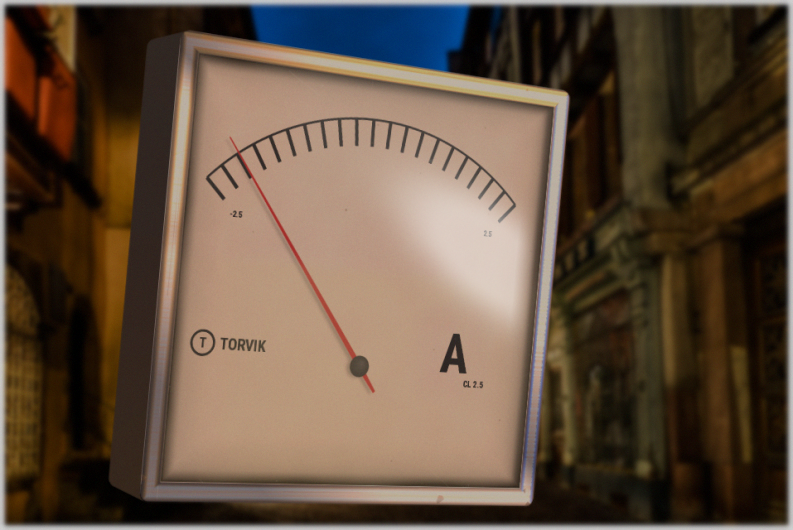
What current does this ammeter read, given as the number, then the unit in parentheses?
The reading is -2 (A)
